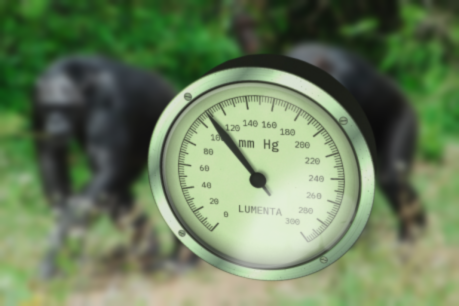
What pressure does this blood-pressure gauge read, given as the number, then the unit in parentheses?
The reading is 110 (mmHg)
